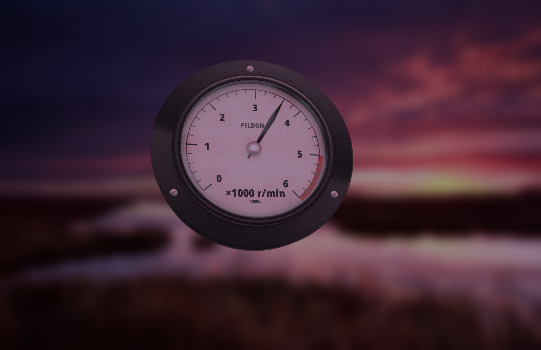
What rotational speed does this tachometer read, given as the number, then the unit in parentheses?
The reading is 3600 (rpm)
